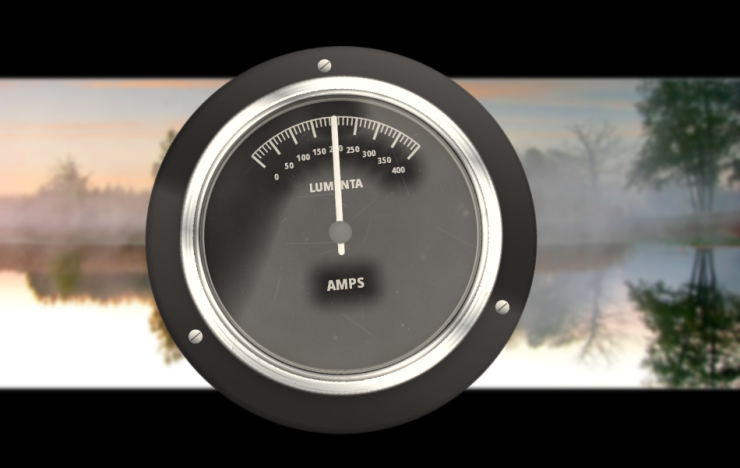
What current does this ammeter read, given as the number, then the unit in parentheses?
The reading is 200 (A)
